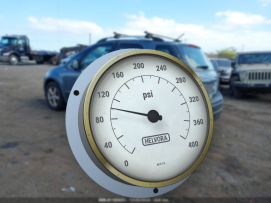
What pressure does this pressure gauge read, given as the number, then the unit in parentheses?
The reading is 100 (psi)
